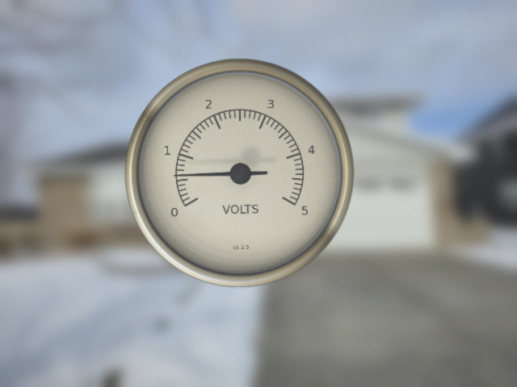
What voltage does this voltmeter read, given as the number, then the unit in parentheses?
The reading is 0.6 (V)
